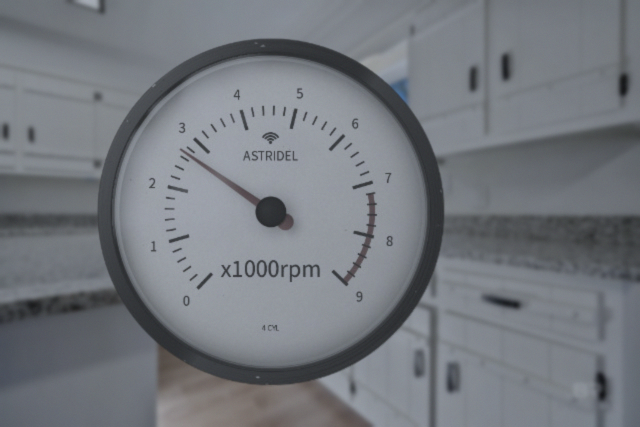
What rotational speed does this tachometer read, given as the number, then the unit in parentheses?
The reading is 2700 (rpm)
